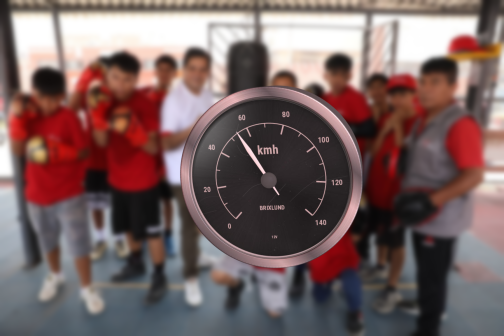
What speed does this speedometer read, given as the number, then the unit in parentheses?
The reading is 55 (km/h)
